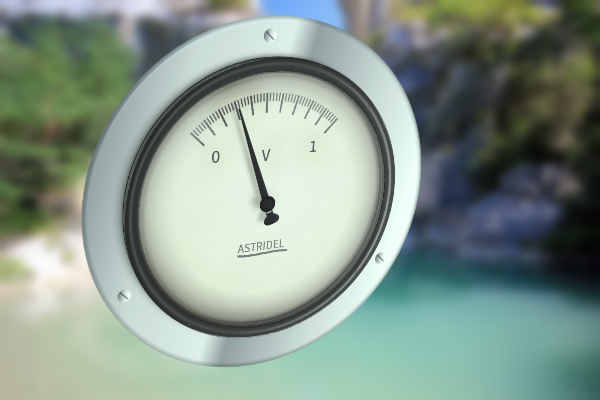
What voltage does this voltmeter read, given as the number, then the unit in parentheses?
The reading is 0.3 (V)
